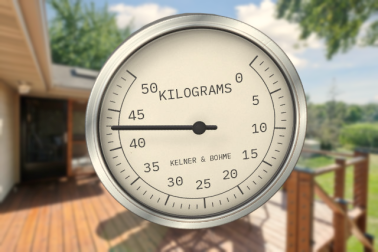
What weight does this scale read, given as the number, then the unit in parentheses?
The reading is 43 (kg)
